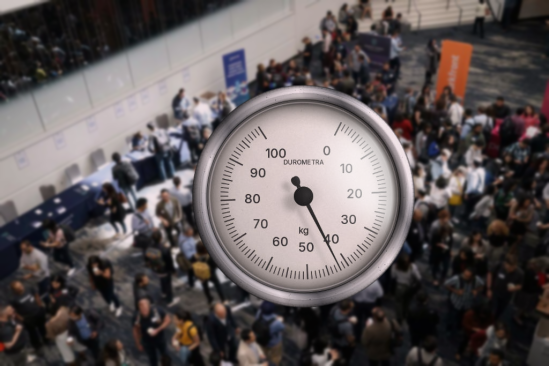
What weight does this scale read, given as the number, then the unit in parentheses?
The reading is 42 (kg)
